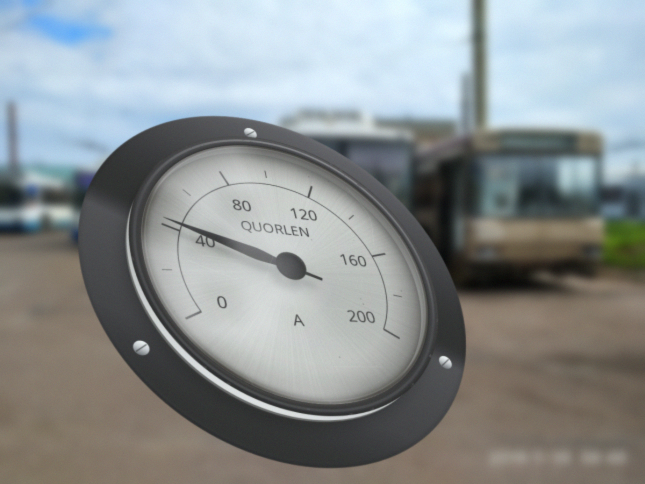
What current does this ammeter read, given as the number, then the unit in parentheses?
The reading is 40 (A)
